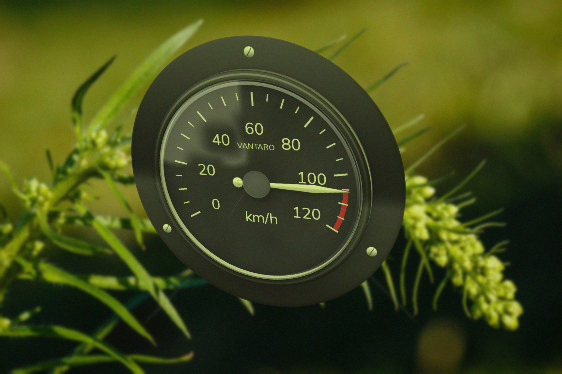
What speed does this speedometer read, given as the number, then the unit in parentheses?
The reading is 105 (km/h)
